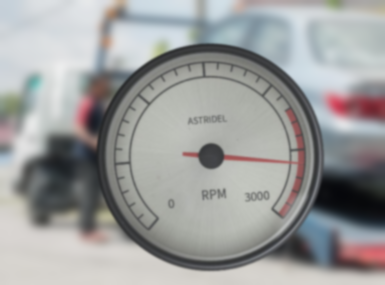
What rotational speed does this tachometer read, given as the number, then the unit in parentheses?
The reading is 2600 (rpm)
